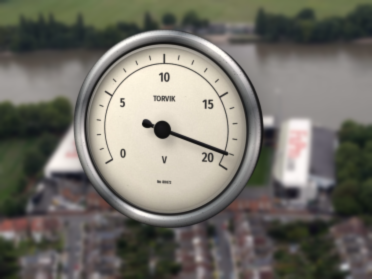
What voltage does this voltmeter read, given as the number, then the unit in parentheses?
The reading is 19 (V)
